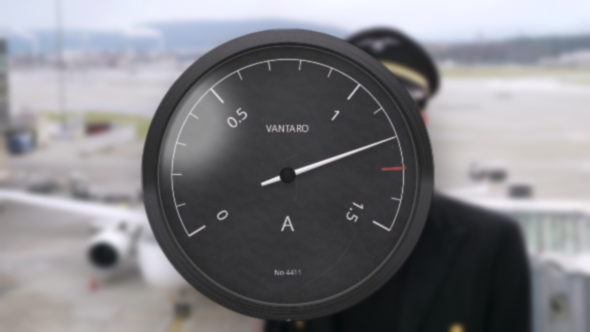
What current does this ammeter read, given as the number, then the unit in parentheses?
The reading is 1.2 (A)
